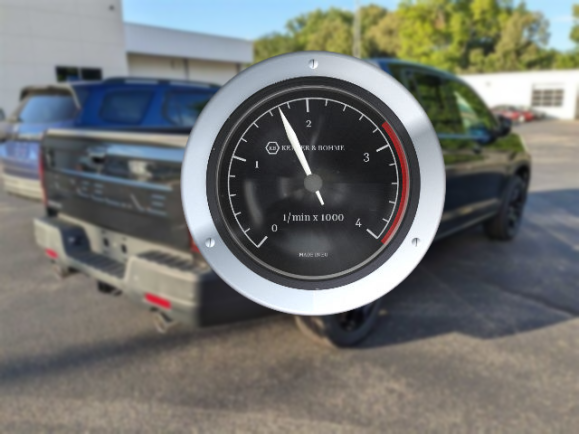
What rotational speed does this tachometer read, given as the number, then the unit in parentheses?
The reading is 1700 (rpm)
